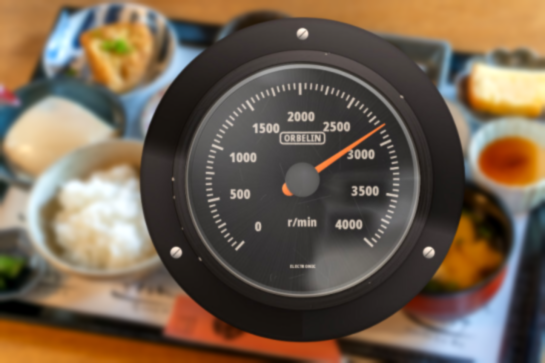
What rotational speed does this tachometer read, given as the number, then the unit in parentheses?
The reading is 2850 (rpm)
